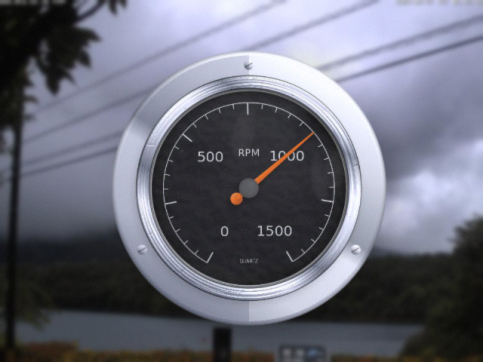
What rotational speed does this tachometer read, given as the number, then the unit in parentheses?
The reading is 1000 (rpm)
